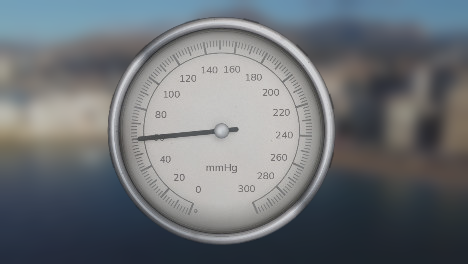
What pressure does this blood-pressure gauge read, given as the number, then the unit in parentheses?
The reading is 60 (mmHg)
